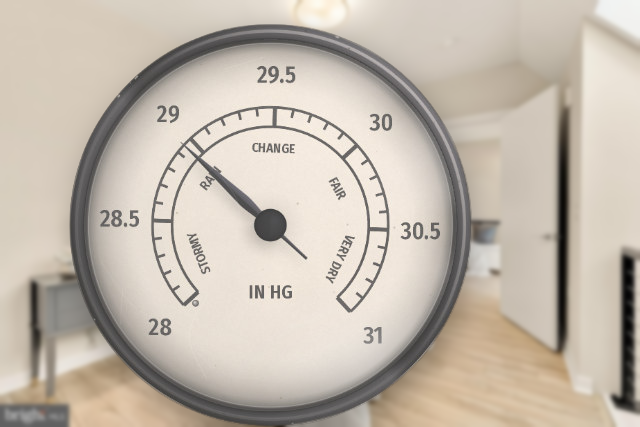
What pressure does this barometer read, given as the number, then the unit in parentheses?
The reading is 28.95 (inHg)
